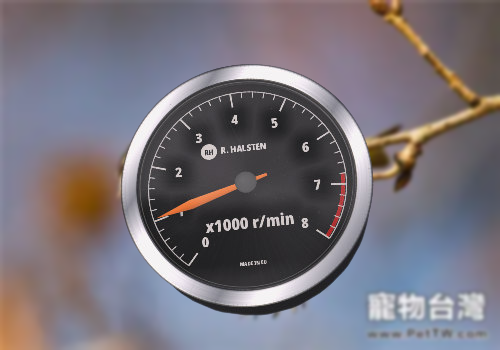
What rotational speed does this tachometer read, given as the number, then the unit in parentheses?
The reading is 1000 (rpm)
